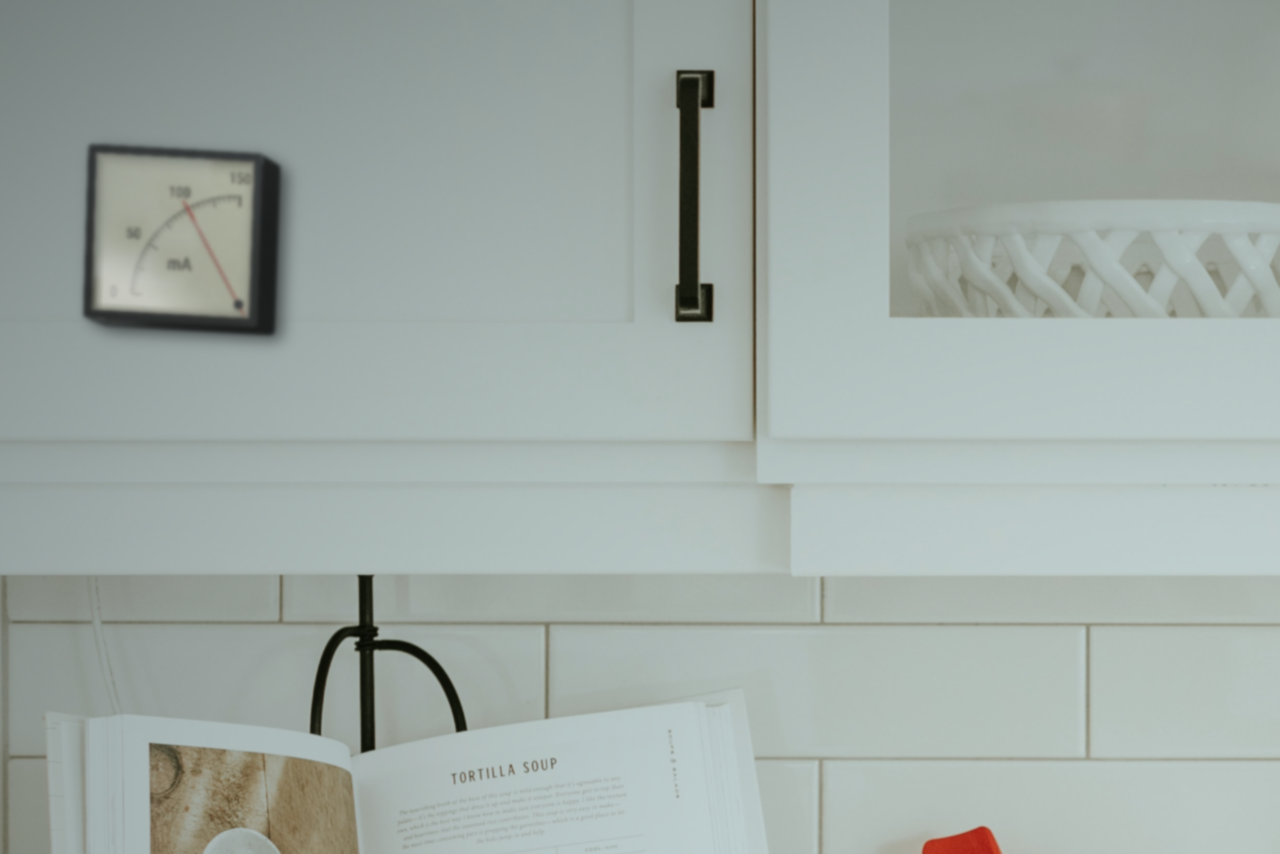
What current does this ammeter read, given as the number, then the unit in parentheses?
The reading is 100 (mA)
